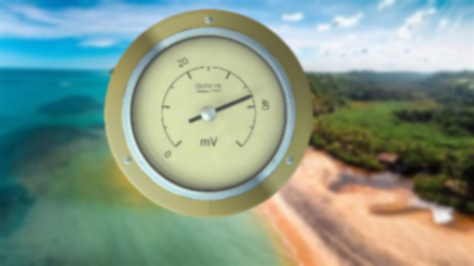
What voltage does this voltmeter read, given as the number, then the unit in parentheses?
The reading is 37.5 (mV)
